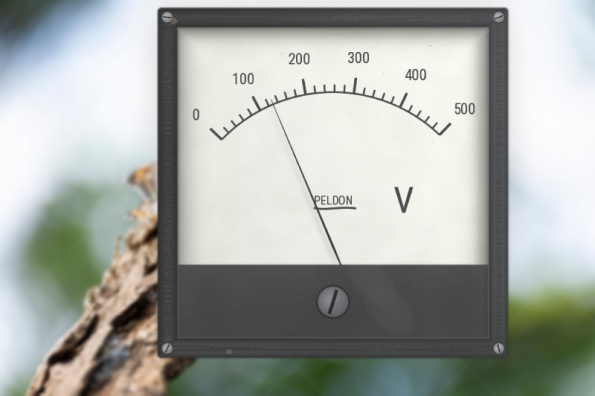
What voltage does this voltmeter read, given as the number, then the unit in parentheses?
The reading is 130 (V)
